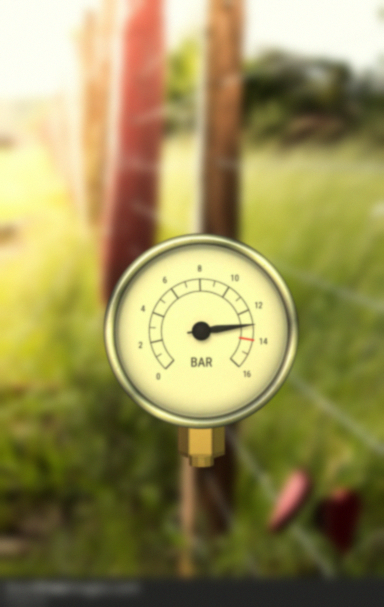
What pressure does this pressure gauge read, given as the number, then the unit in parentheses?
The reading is 13 (bar)
